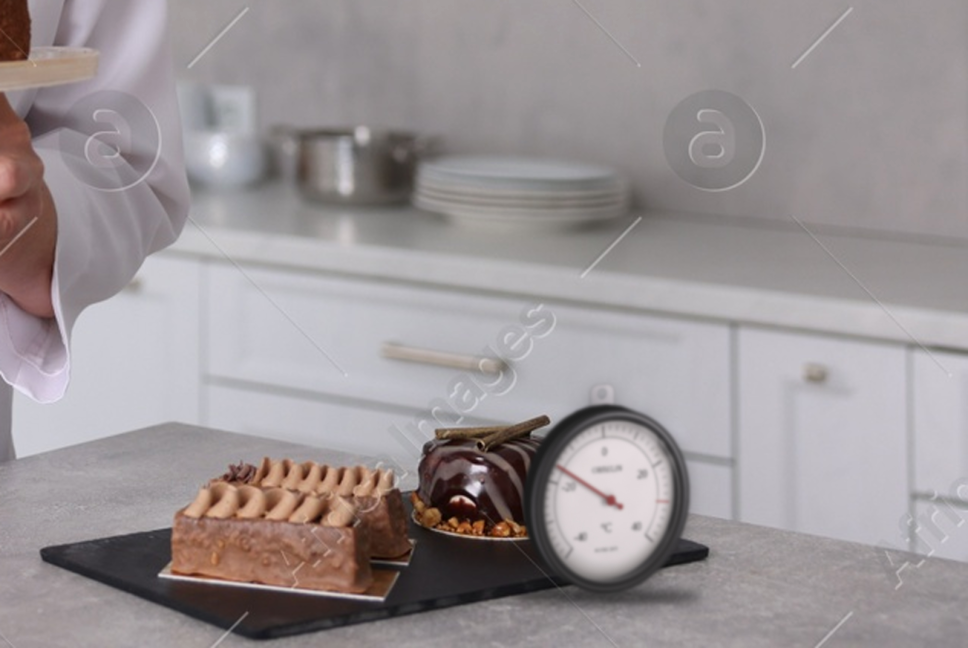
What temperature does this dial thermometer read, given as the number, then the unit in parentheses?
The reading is -16 (°C)
